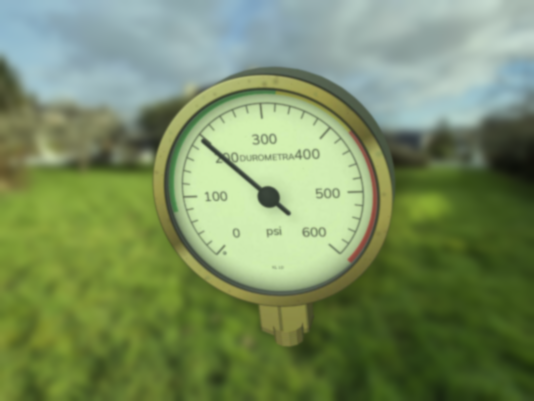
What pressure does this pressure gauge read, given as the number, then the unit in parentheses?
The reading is 200 (psi)
